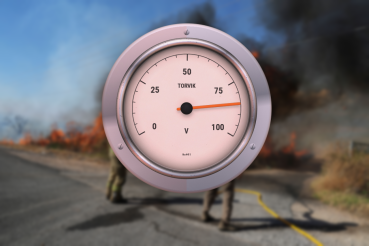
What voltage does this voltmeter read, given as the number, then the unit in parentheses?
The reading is 85 (V)
